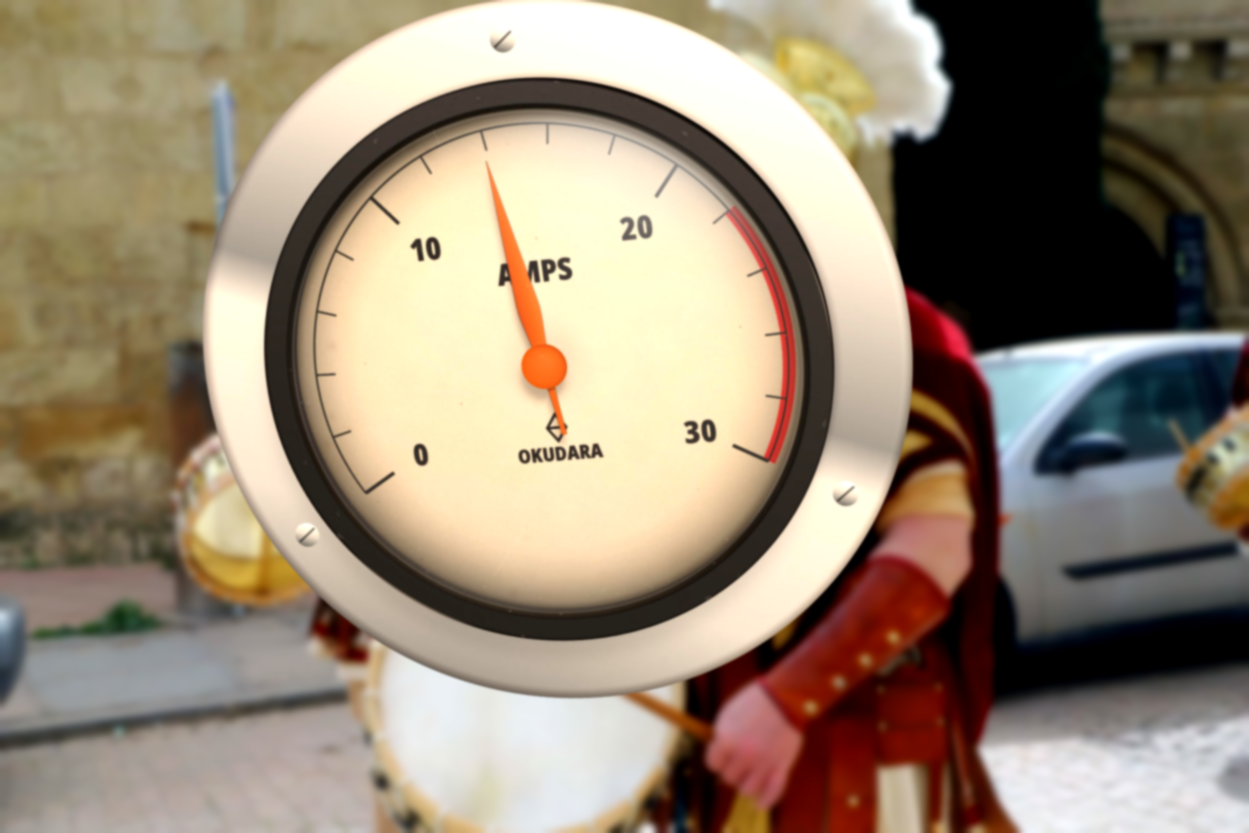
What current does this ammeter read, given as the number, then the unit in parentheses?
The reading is 14 (A)
